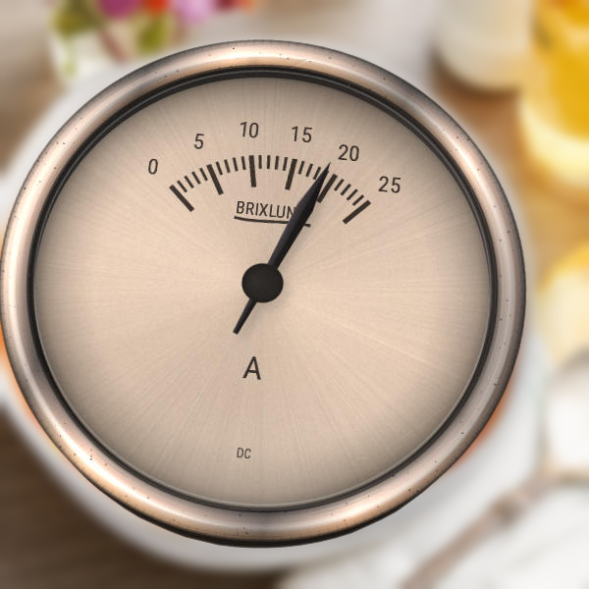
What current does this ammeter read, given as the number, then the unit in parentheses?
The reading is 19 (A)
